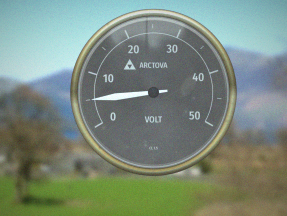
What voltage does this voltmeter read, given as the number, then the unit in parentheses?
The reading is 5 (V)
